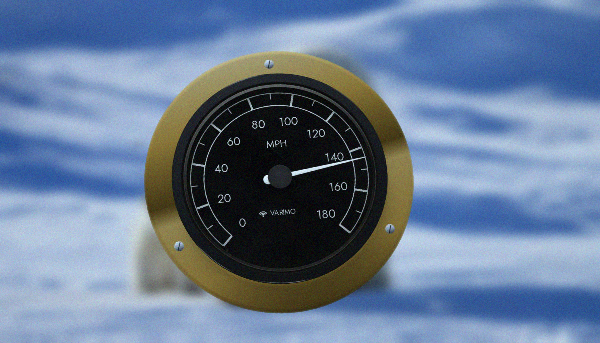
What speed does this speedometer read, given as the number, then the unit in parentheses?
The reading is 145 (mph)
